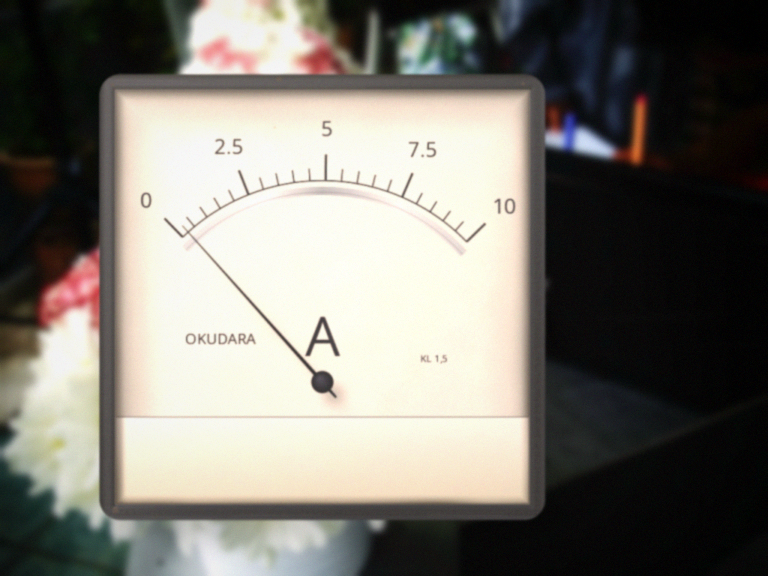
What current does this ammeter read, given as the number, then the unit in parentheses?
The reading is 0.25 (A)
